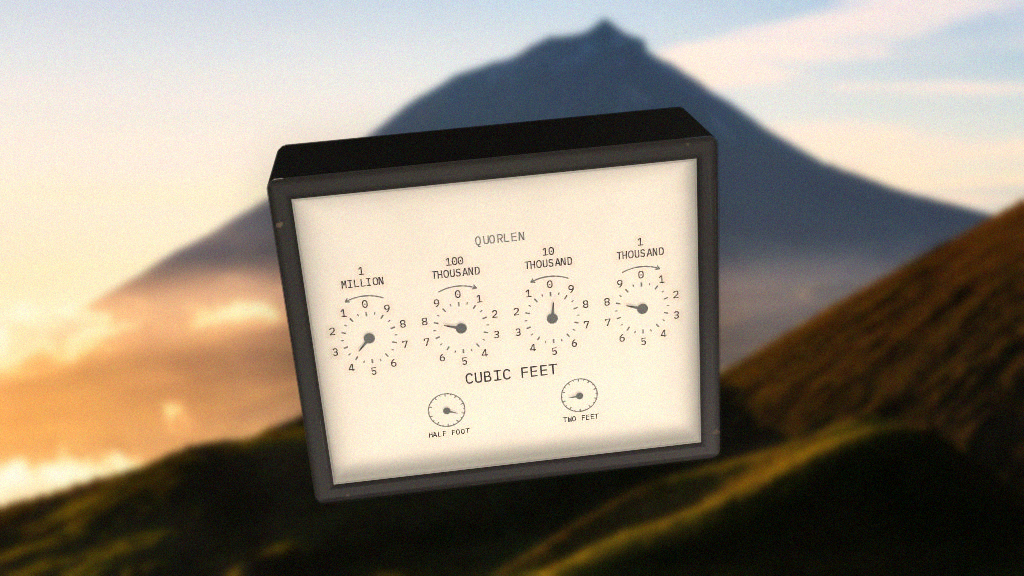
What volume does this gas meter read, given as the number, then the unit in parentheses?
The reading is 379800 (ft³)
